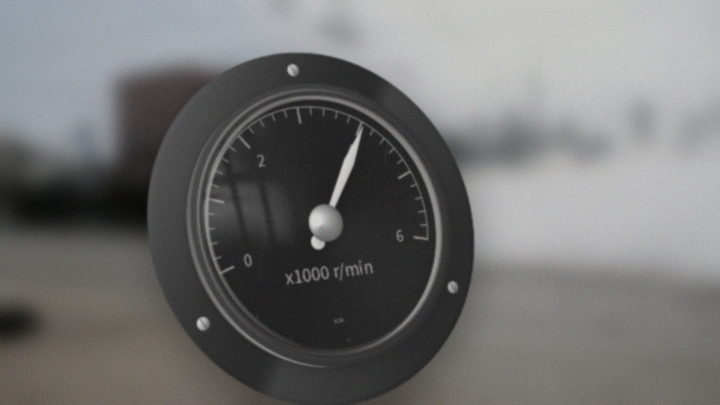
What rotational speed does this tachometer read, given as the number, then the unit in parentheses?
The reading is 4000 (rpm)
